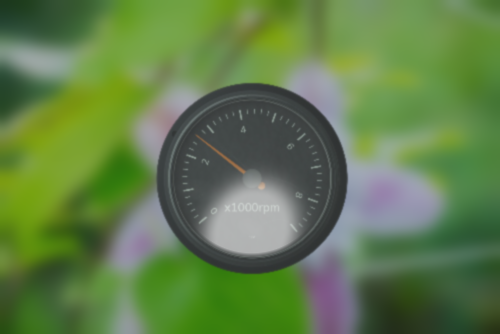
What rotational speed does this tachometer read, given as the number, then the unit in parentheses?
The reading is 2600 (rpm)
